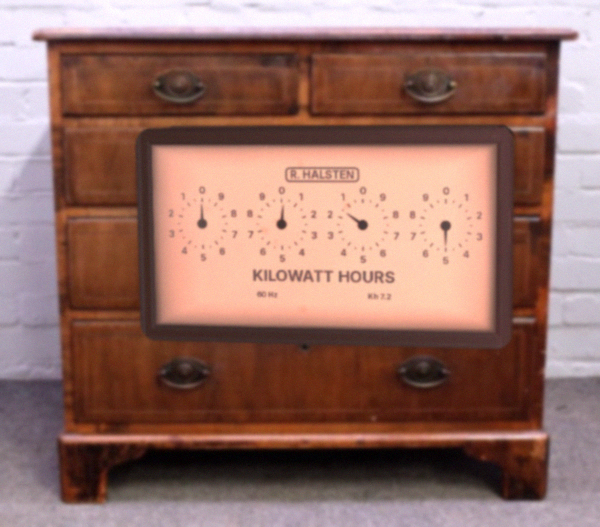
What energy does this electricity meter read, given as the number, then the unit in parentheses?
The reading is 15 (kWh)
